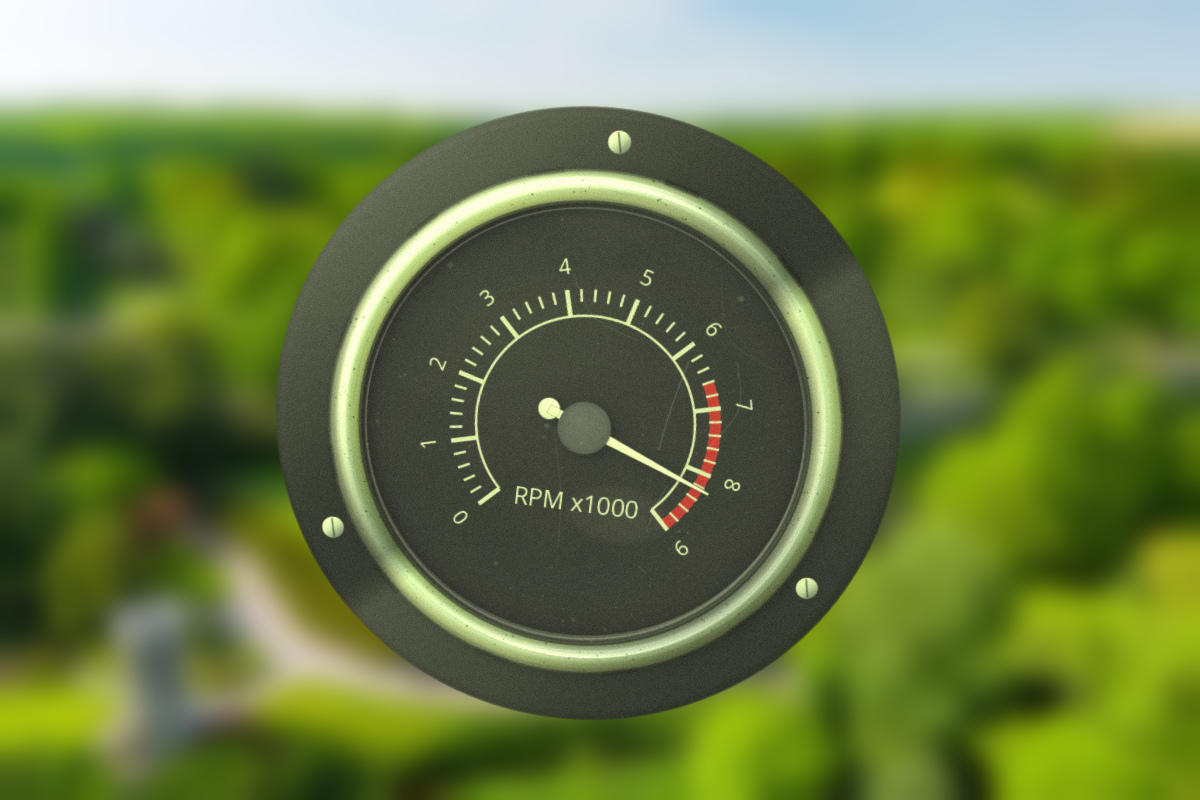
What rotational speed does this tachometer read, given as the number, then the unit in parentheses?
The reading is 8200 (rpm)
